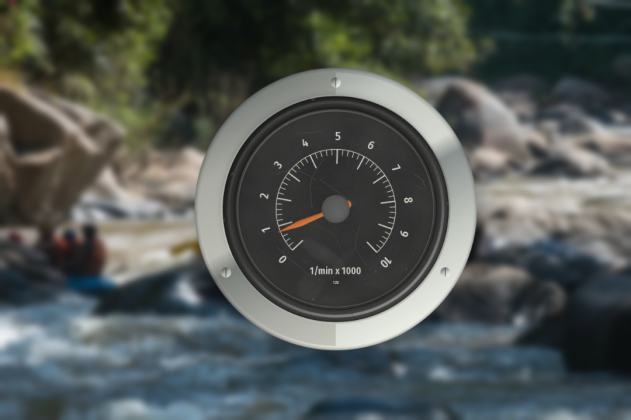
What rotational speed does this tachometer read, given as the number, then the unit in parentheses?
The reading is 800 (rpm)
